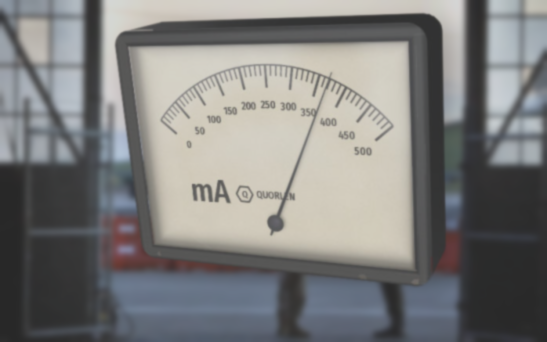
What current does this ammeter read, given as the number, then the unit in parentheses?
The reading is 370 (mA)
